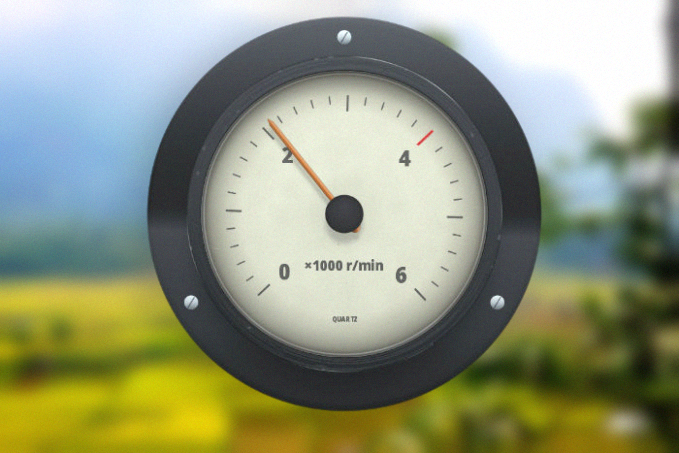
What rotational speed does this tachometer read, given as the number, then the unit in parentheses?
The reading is 2100 (rpm)
